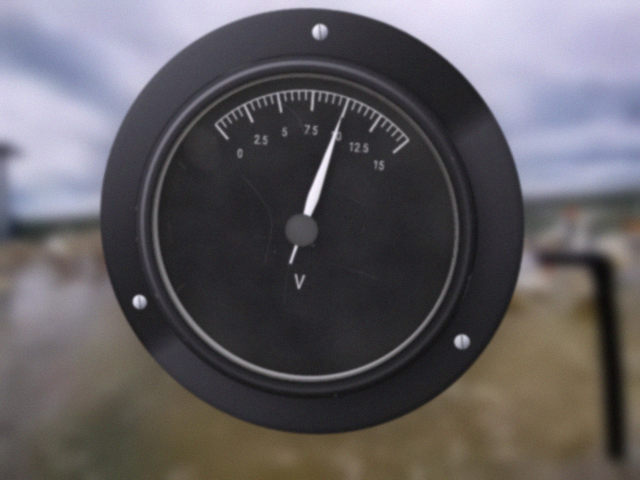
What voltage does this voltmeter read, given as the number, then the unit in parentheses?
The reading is 10 (V)
